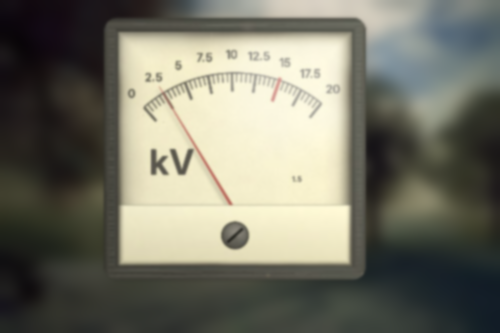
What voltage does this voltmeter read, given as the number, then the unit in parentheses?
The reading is 2.5 (kV)
